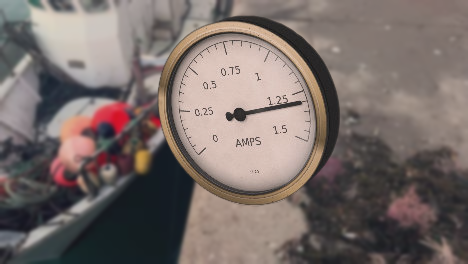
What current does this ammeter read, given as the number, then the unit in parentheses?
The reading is 1.3 (A)
